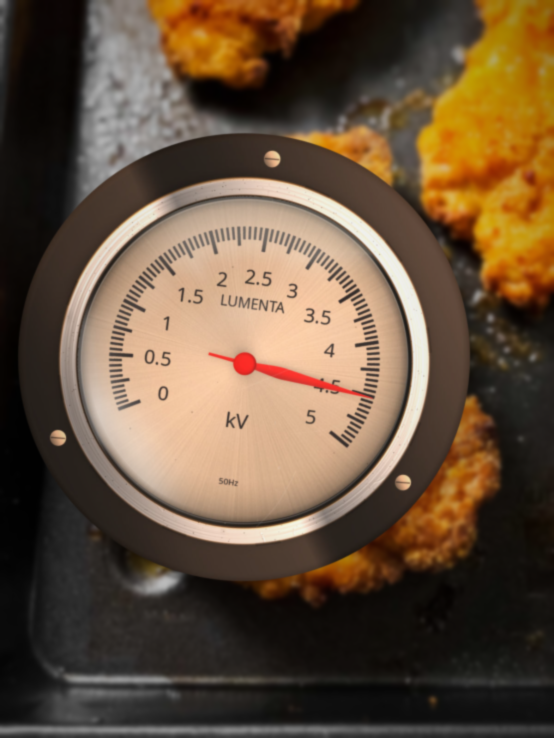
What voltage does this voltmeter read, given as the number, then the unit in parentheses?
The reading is 4.5 (kV)
